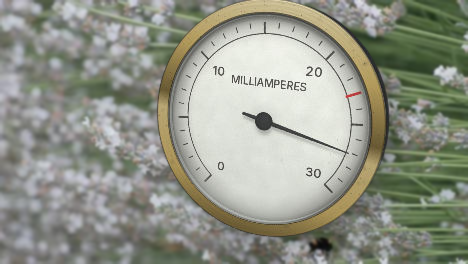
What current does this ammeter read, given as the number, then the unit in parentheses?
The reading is 27 (mA)
